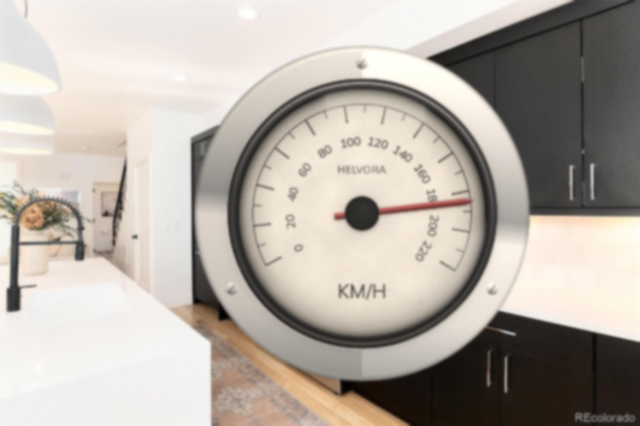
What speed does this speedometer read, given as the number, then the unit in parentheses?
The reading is 185 (km/h)
